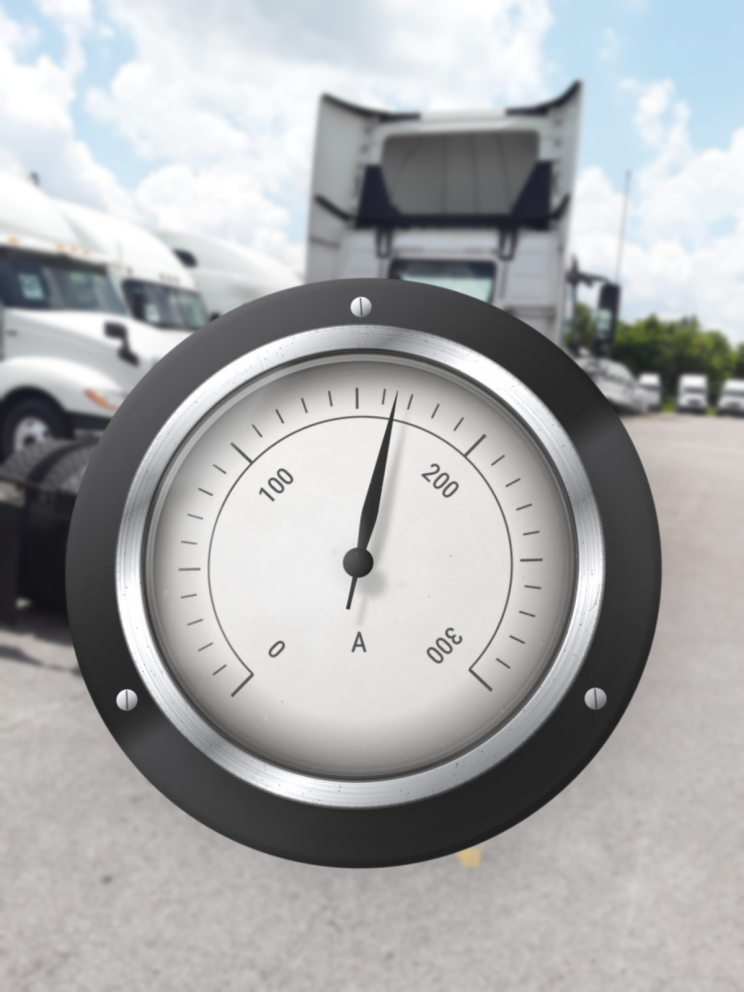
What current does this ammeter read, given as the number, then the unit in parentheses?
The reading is 165 (A)
